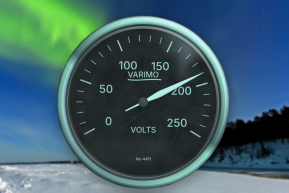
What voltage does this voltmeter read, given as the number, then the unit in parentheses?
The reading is 190 (V)
